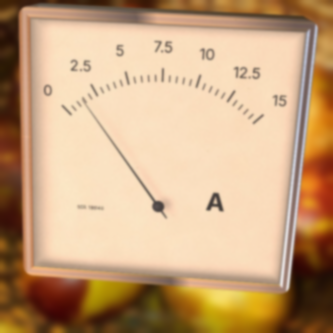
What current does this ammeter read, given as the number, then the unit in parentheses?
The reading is 1.5 (A)
